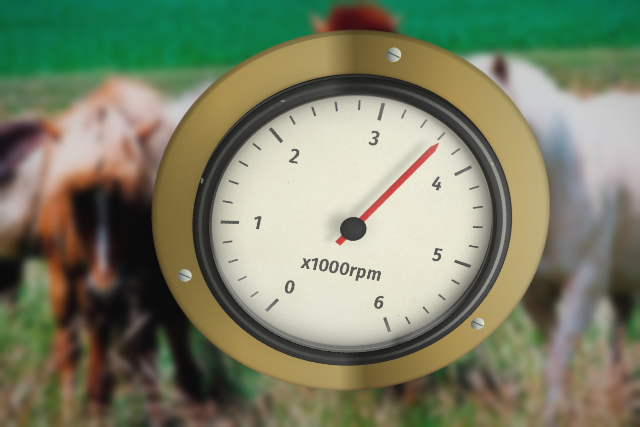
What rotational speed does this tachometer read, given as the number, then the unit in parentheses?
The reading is 3600 (rpm)
